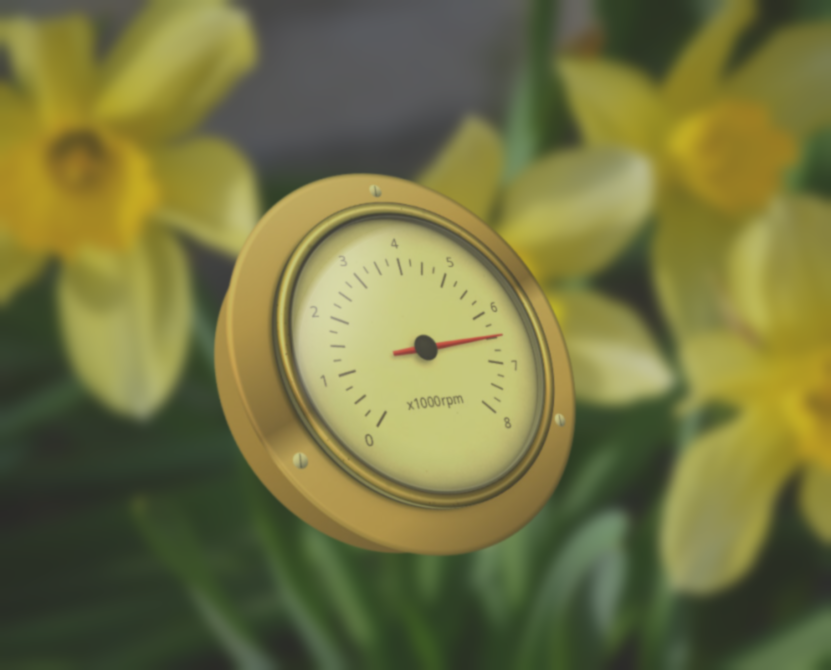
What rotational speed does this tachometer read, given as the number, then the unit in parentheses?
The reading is 6500 (rpm)
